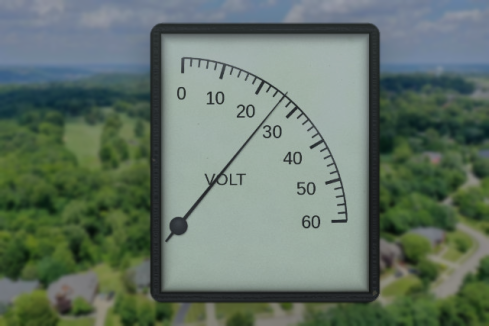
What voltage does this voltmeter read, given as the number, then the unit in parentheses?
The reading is 26 (V)
